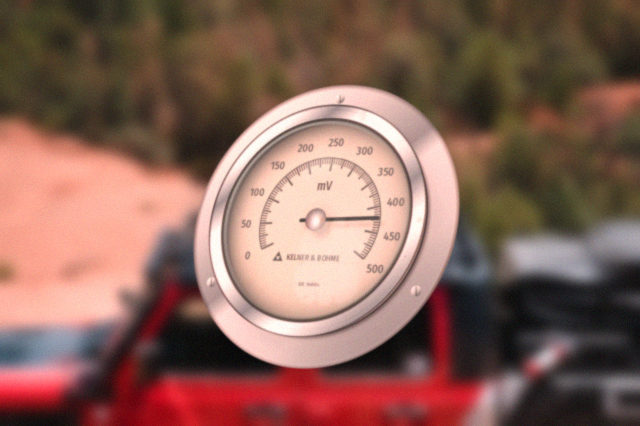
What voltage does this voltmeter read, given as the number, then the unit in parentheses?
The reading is 425 (mV)
